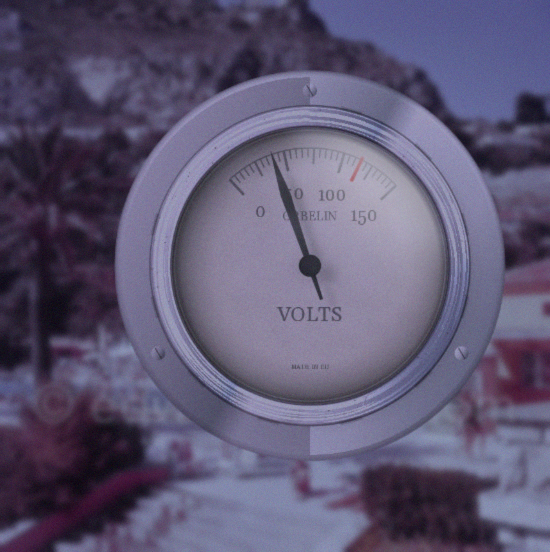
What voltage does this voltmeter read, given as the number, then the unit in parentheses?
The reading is 40 (V)
